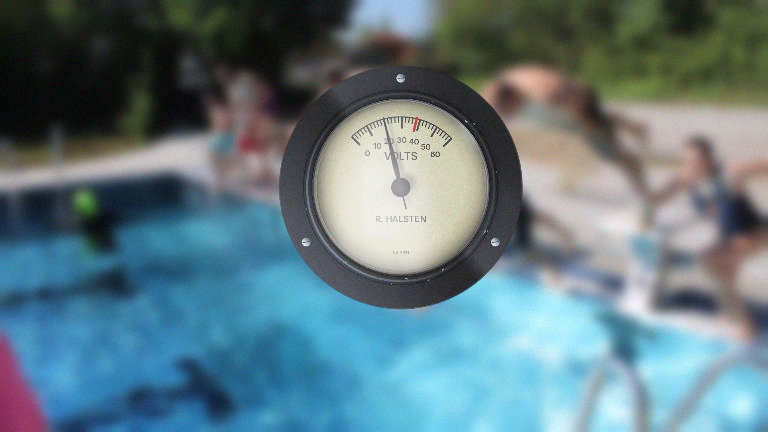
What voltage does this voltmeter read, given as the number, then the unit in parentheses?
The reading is 20 (V)
